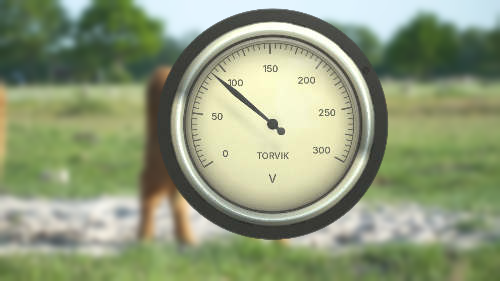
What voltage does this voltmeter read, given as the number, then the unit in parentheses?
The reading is 90 (V)
